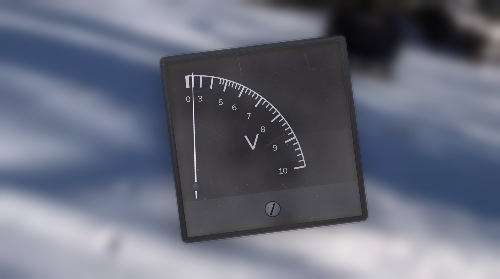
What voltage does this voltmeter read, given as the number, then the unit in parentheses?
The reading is 2 (V)
